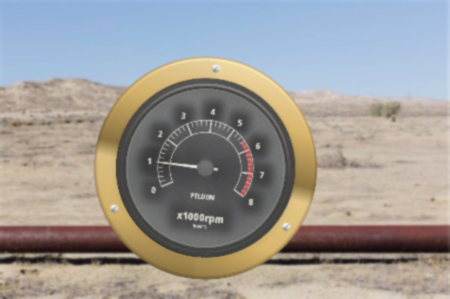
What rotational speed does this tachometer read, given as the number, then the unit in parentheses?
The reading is 1000 (rpm)
